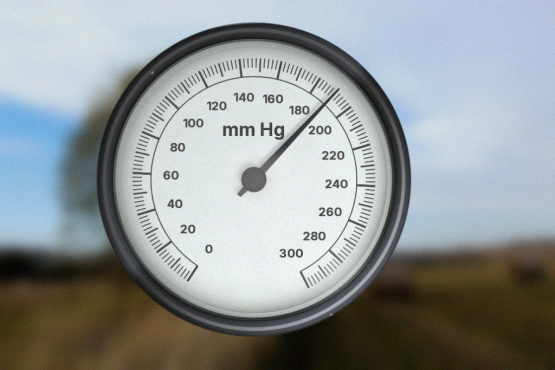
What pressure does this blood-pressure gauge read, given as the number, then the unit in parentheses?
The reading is 190 (mmHg)
